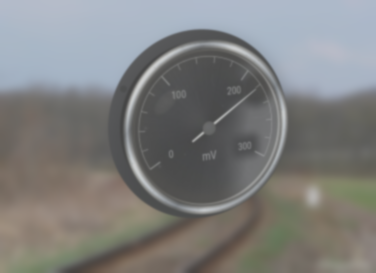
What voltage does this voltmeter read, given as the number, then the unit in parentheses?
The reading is 220 (mV)
